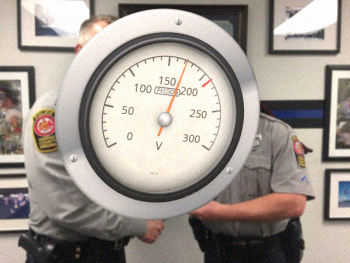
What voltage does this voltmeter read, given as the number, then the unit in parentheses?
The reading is 170 (V)
